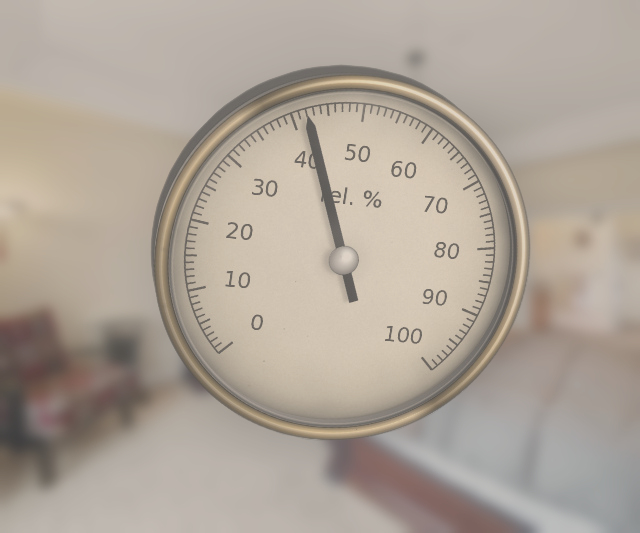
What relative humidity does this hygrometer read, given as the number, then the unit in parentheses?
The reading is 42 (%)
